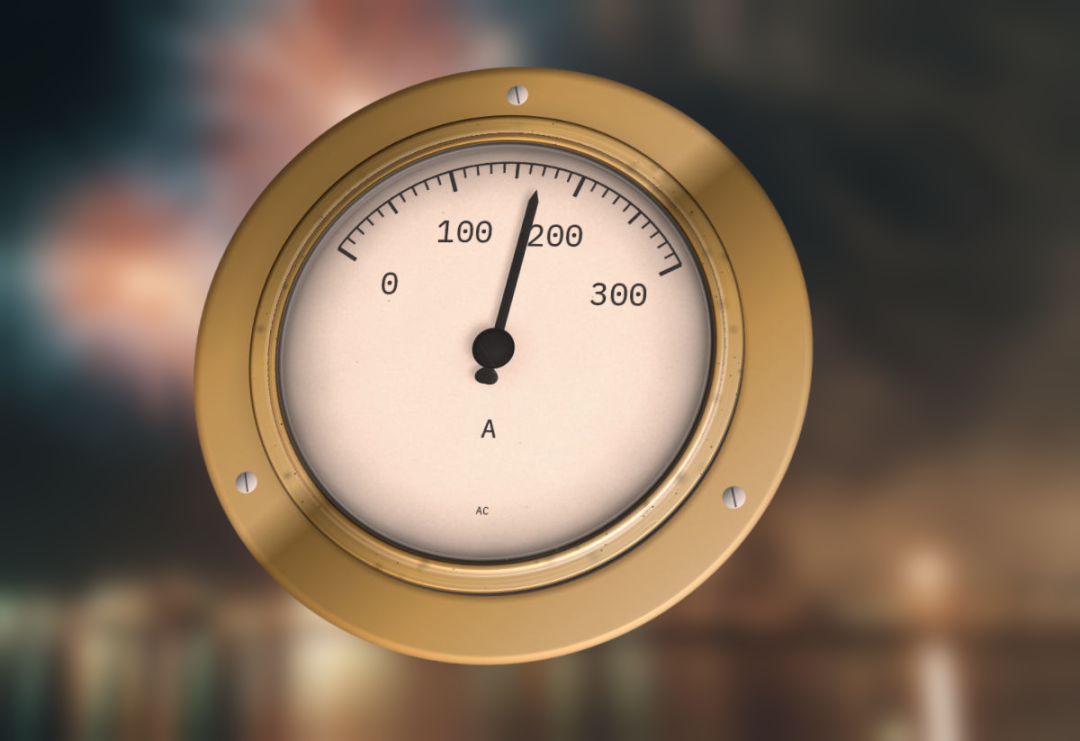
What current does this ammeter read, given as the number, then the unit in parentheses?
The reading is 170 (A)
